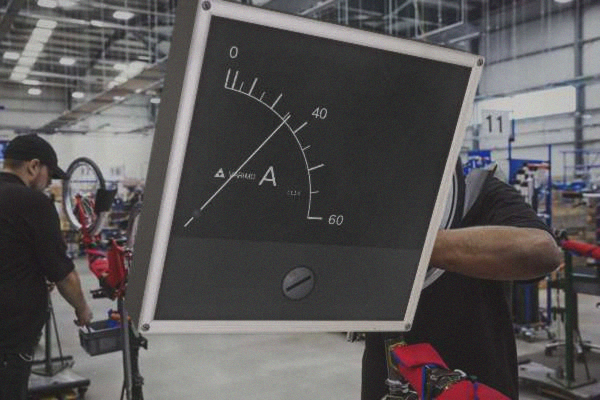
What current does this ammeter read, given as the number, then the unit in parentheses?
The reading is 35 (A)
